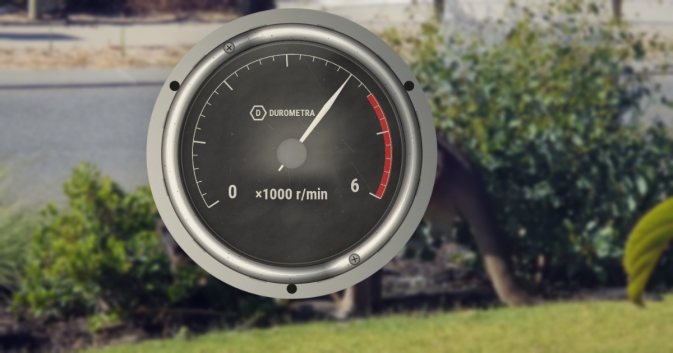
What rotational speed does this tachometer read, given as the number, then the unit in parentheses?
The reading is 4000 (rpm)
